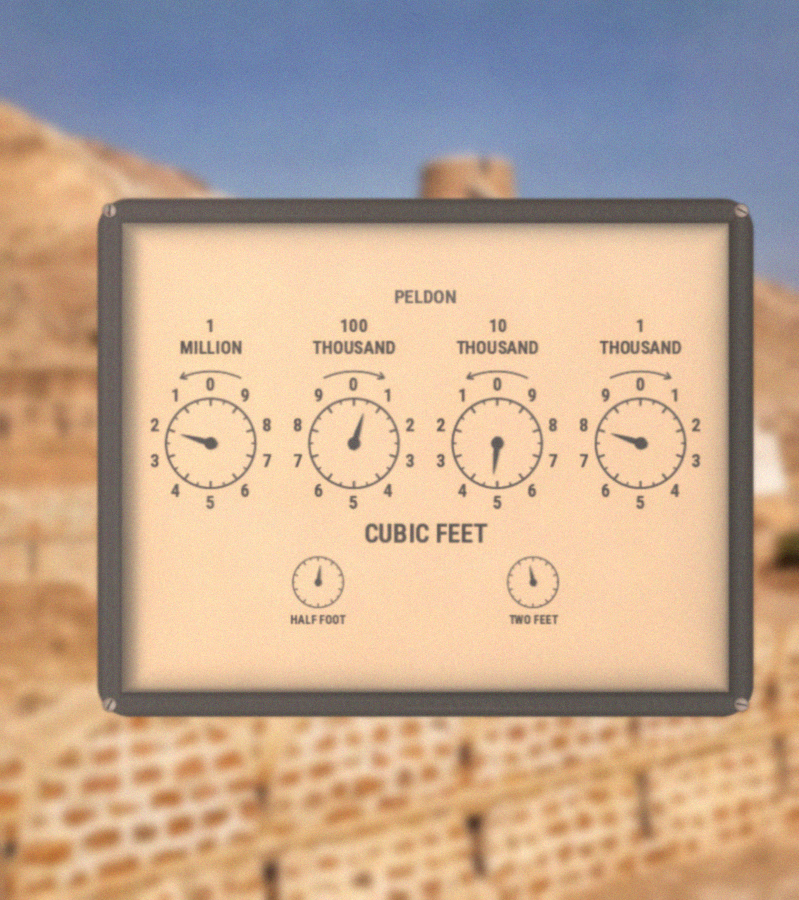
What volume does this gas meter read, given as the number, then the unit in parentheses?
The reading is 204800 (ft³)
